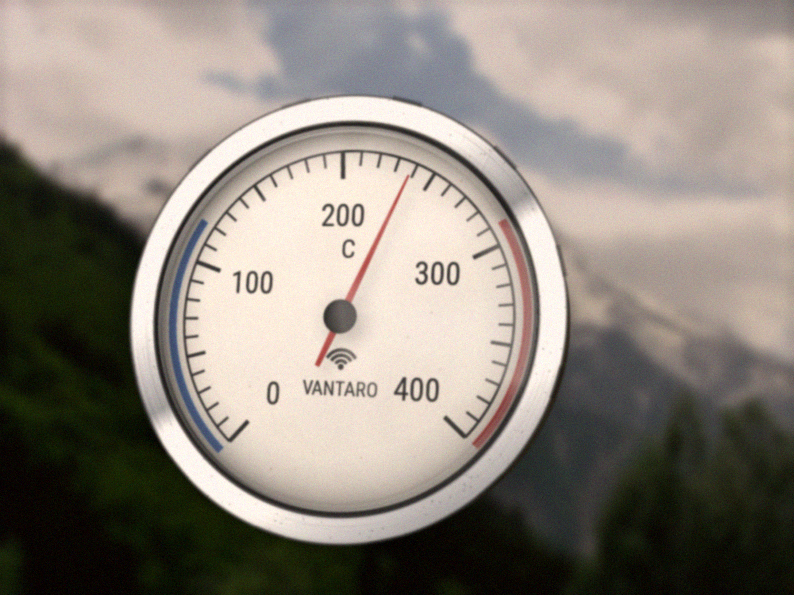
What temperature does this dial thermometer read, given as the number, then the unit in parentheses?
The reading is 240 (°C)
